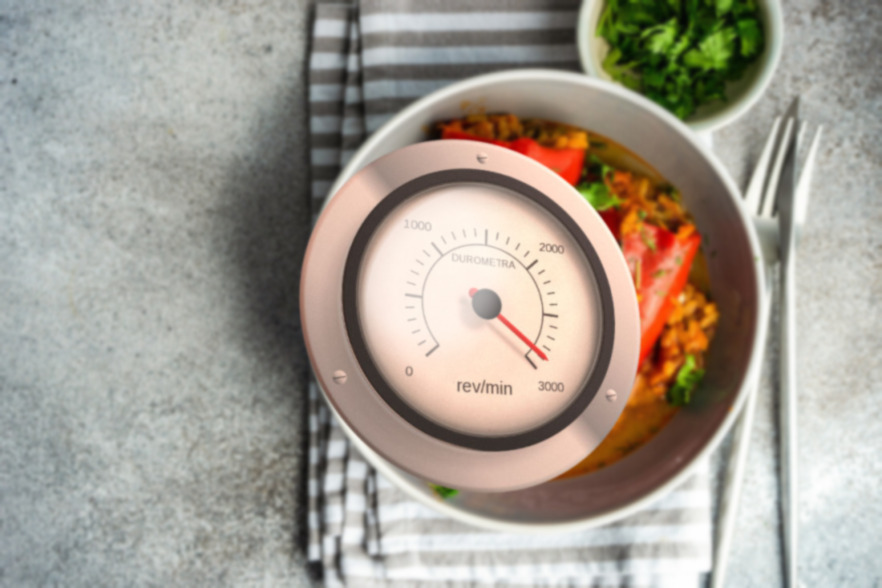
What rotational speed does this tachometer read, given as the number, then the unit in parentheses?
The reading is 2900 (rpm)
